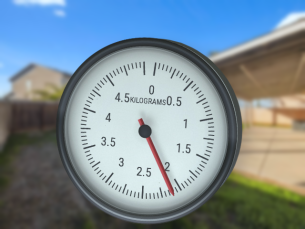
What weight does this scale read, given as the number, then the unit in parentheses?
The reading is 2.1 (kg)
